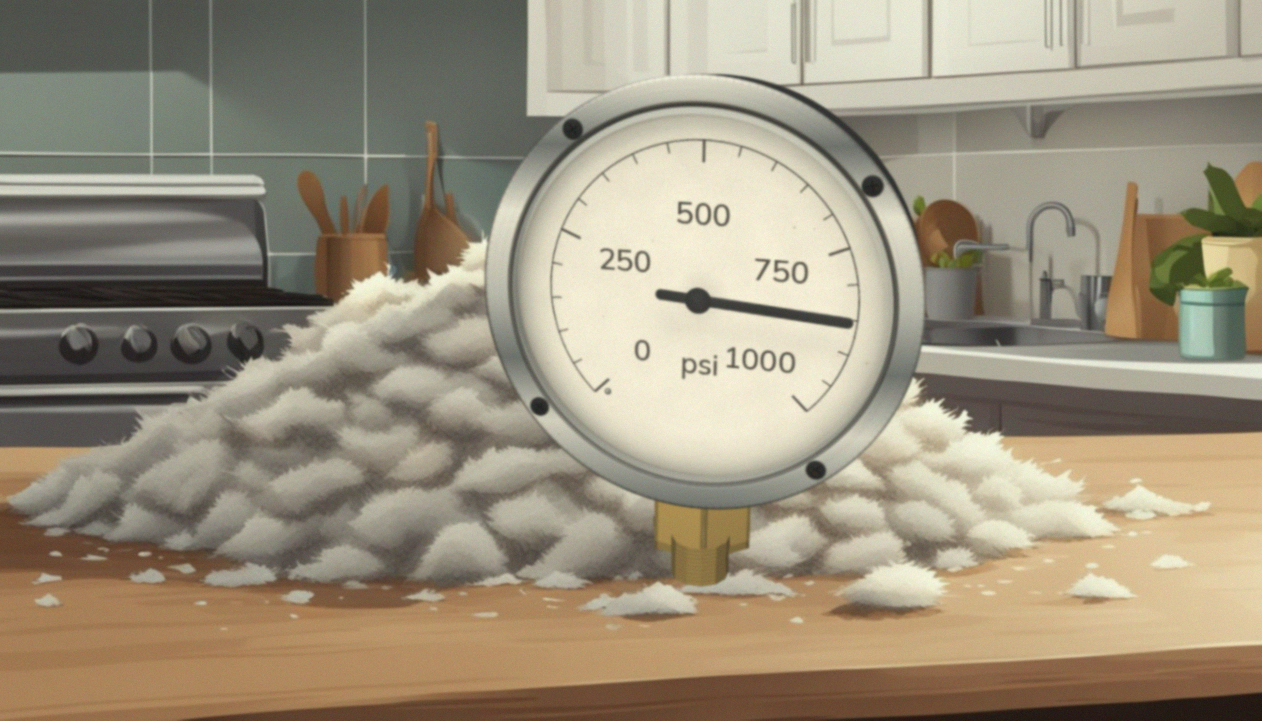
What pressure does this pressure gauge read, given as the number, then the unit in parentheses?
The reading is 850 (psi)
